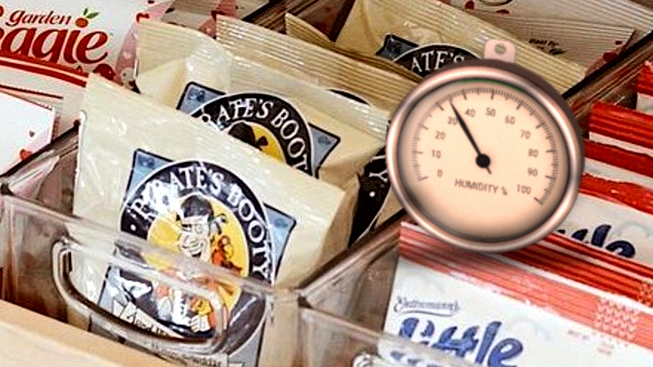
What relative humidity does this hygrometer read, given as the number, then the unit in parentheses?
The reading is 35 (%)
